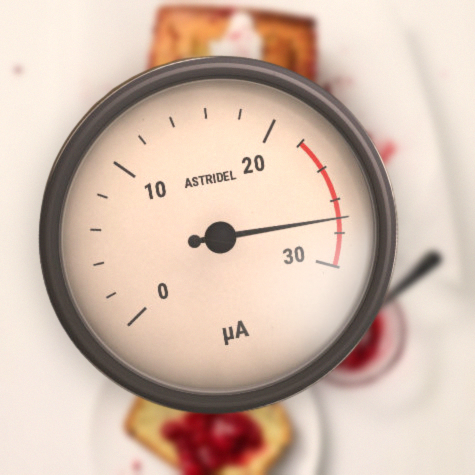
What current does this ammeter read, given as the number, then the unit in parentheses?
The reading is 27 (µA)
